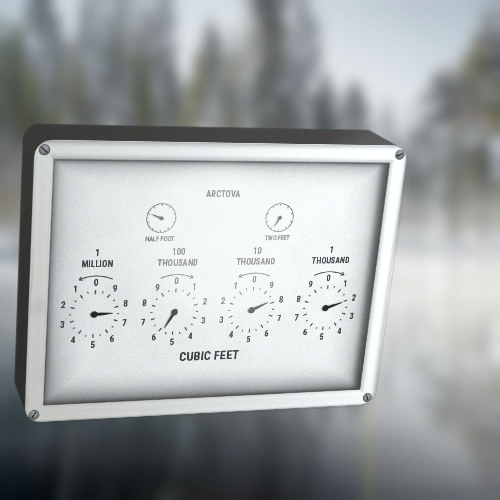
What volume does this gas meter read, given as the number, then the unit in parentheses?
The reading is 758200 (ft³)
